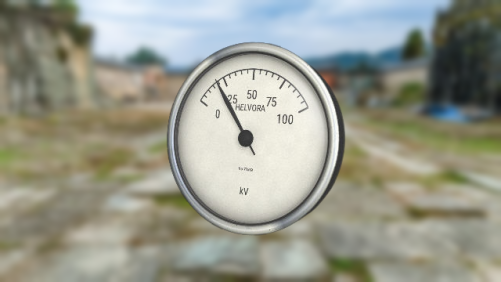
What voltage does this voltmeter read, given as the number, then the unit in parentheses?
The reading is 20 (kV)
